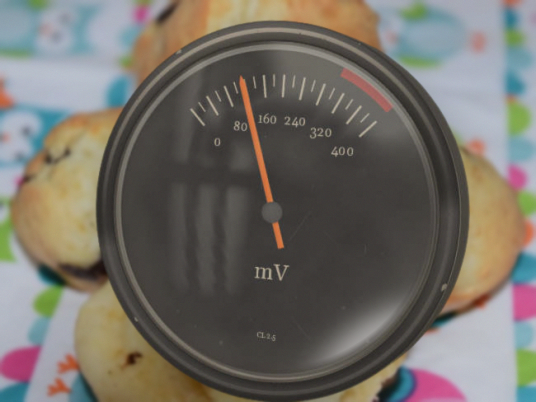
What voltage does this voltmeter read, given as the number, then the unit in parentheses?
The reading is 120 (mV)
